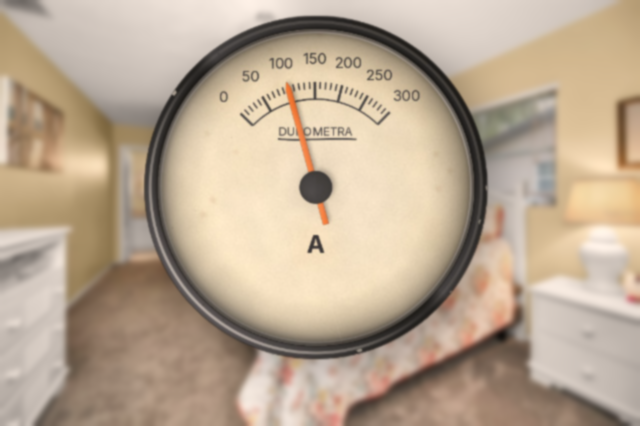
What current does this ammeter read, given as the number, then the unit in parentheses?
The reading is 100 (A)
